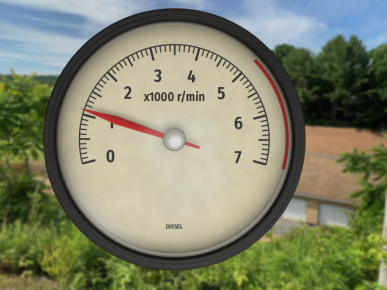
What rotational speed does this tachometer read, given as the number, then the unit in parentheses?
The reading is 1100 (rpm)
